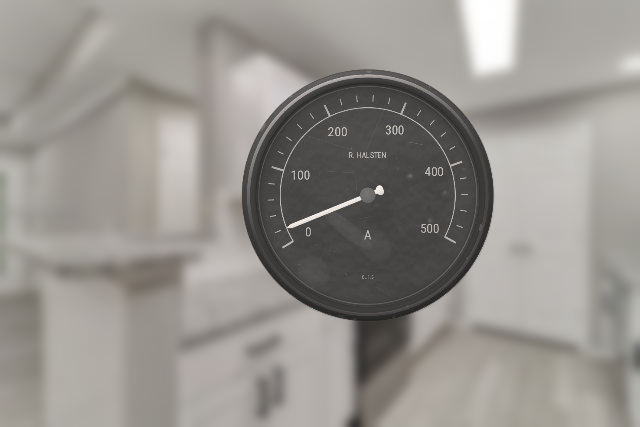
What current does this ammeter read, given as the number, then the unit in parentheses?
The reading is 20 (A)
